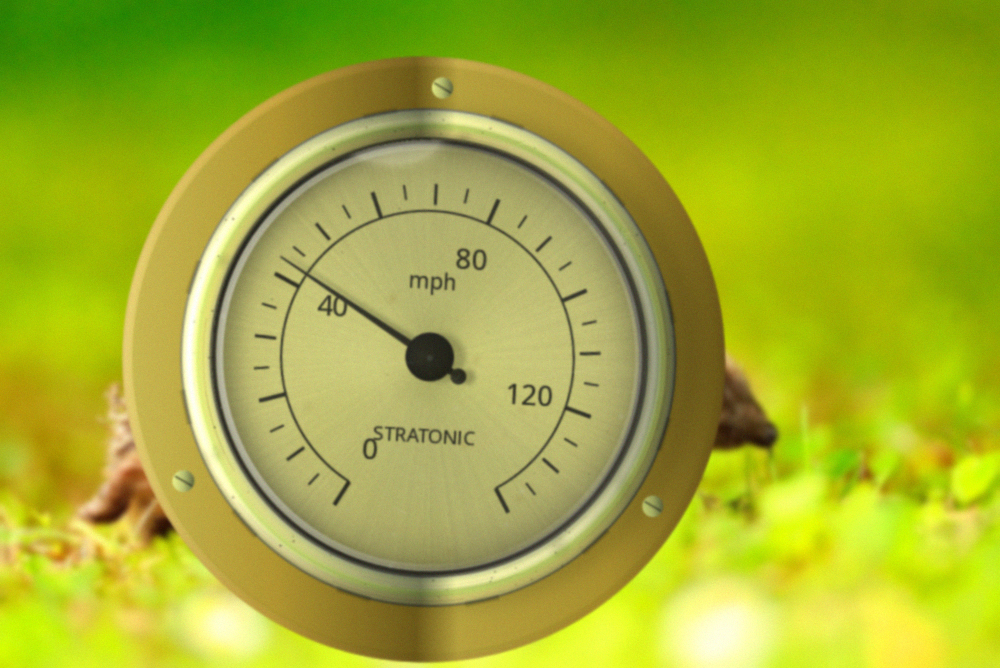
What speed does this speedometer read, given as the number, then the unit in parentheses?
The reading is 42.5 (mph)
